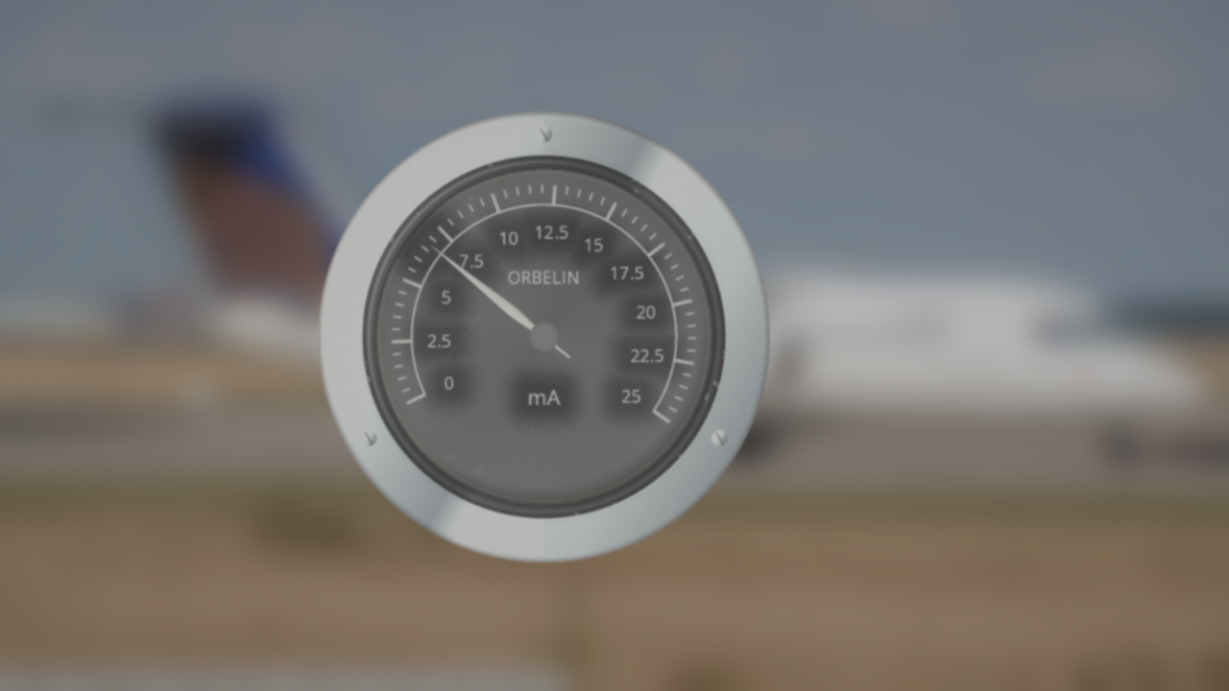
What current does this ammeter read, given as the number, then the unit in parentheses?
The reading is 6.75 (mA)
